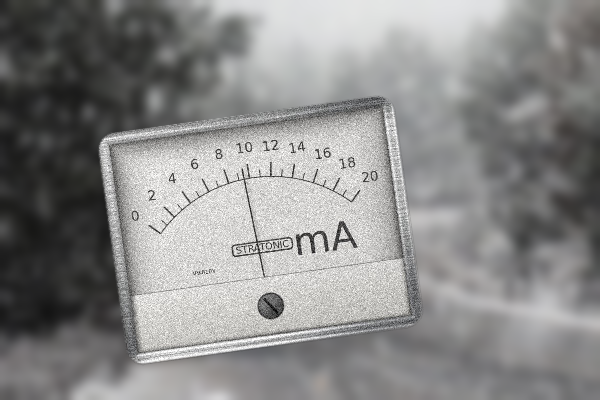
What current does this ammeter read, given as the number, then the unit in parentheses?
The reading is 9.5 (mA)
